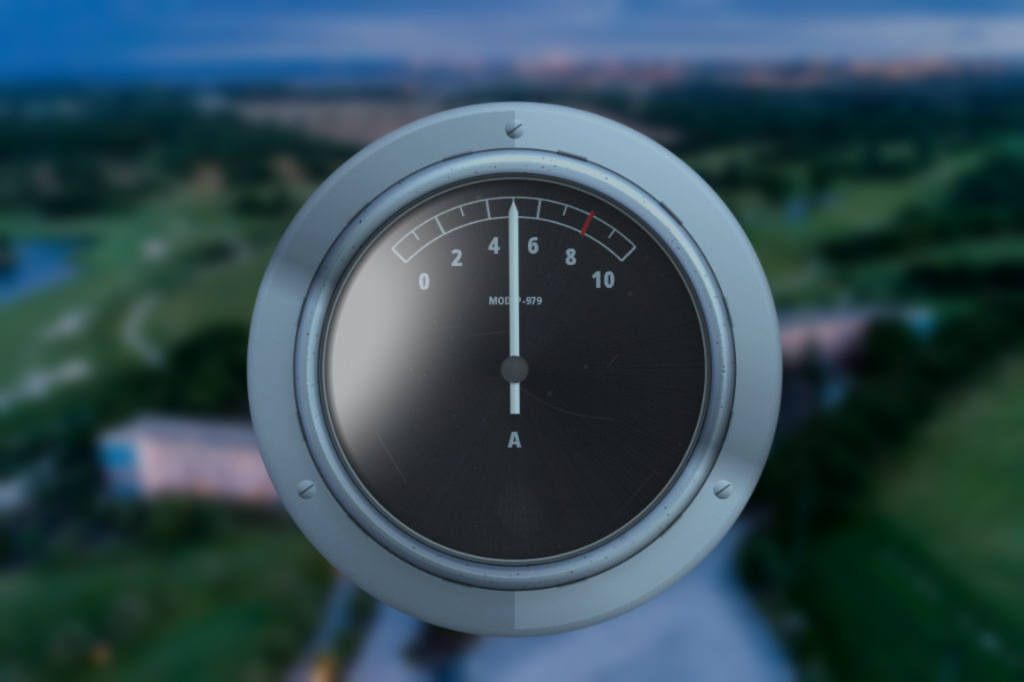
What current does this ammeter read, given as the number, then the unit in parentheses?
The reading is 5 (A)
